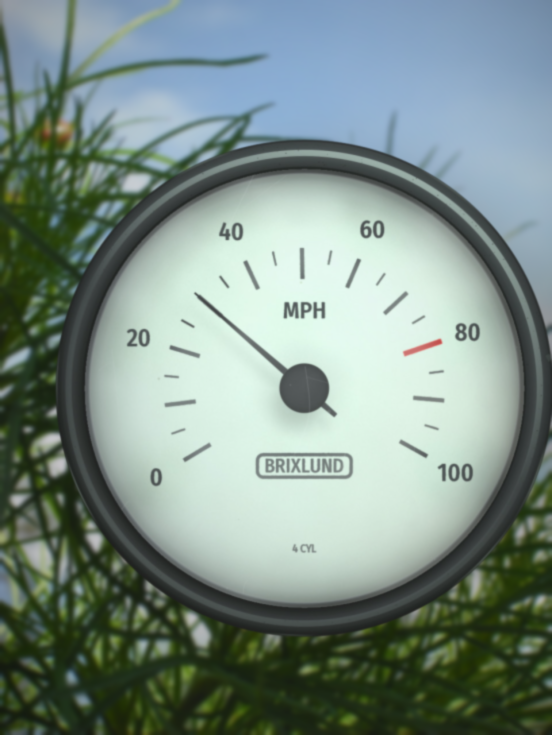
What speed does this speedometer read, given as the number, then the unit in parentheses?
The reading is 30 (mph)
